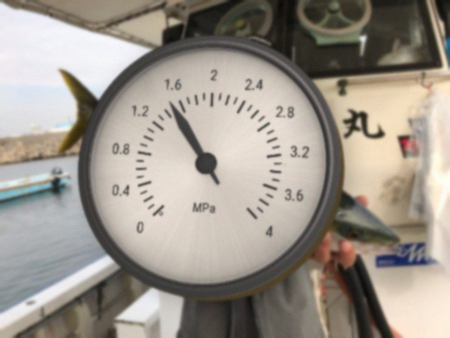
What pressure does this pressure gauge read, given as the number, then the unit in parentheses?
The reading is 1.5 (MPa)
